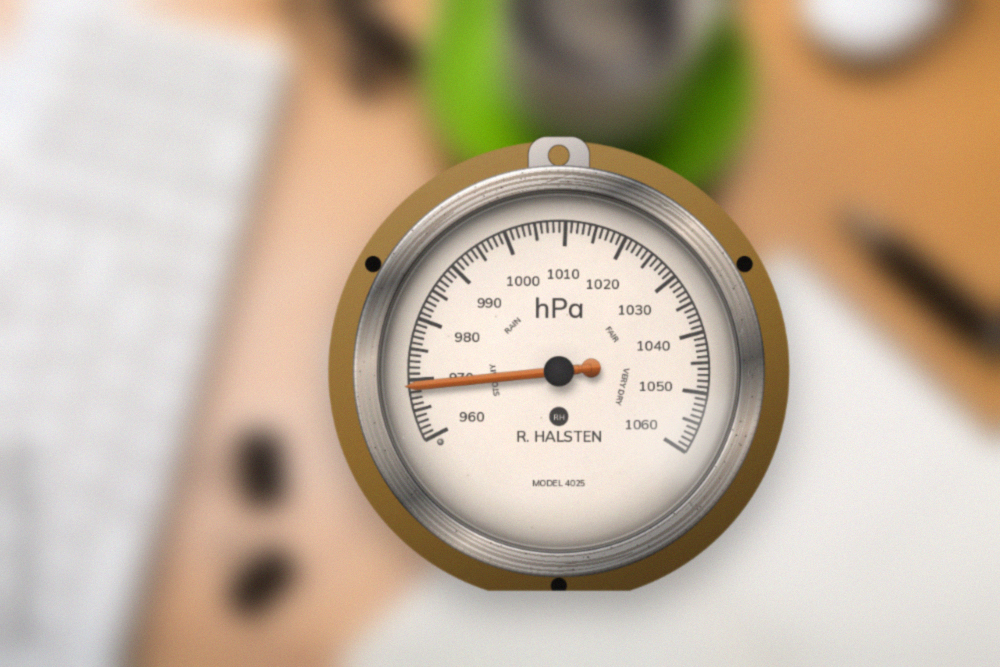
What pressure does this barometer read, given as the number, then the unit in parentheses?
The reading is 969 (hPa)
